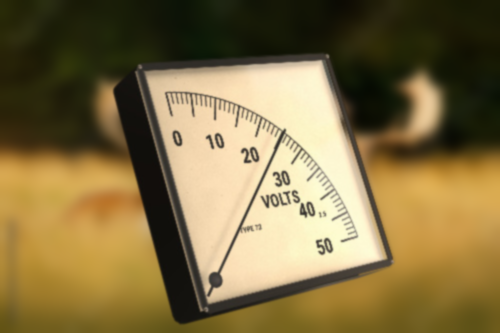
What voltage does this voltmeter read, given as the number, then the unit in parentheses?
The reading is 25 (V)
